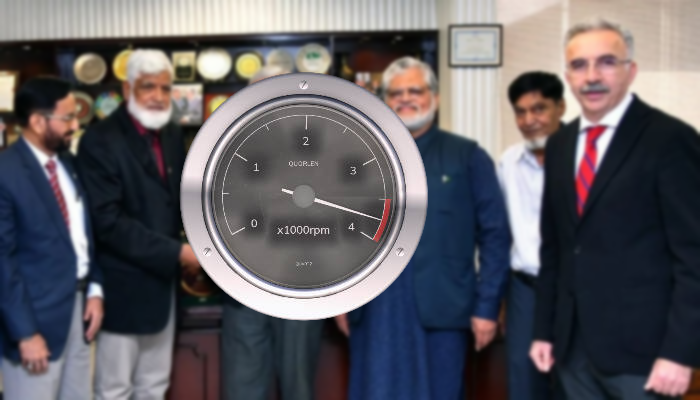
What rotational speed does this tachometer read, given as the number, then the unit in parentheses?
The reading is 3750 (rpm)
